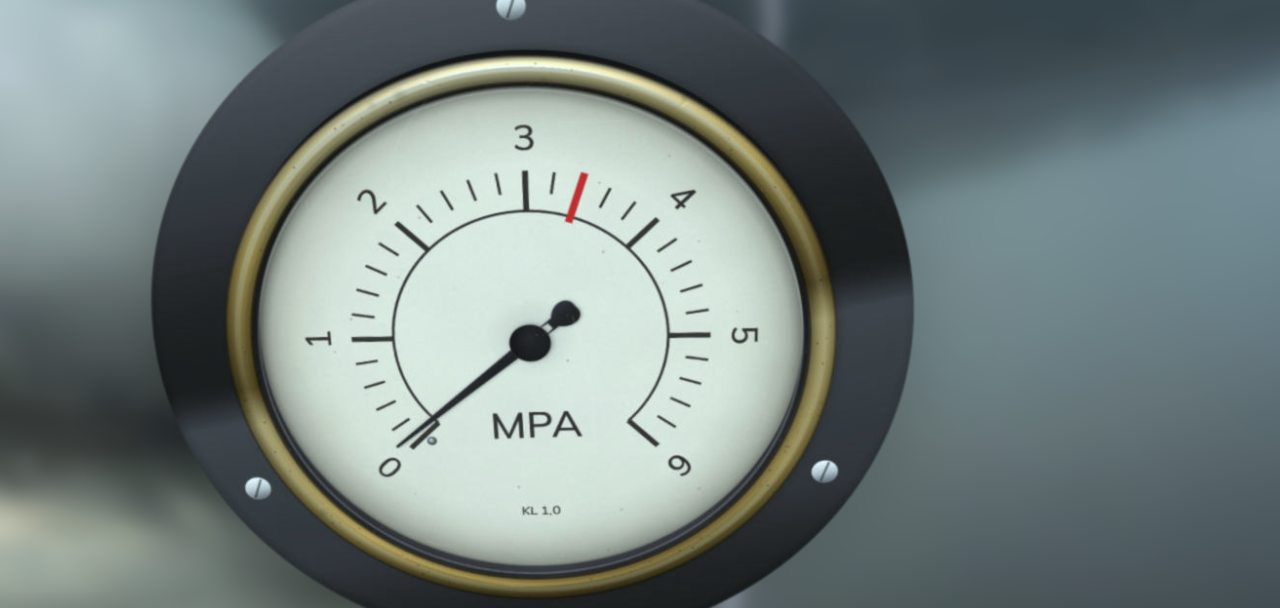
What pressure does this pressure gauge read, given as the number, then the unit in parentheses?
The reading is 0.1 (MPa)
